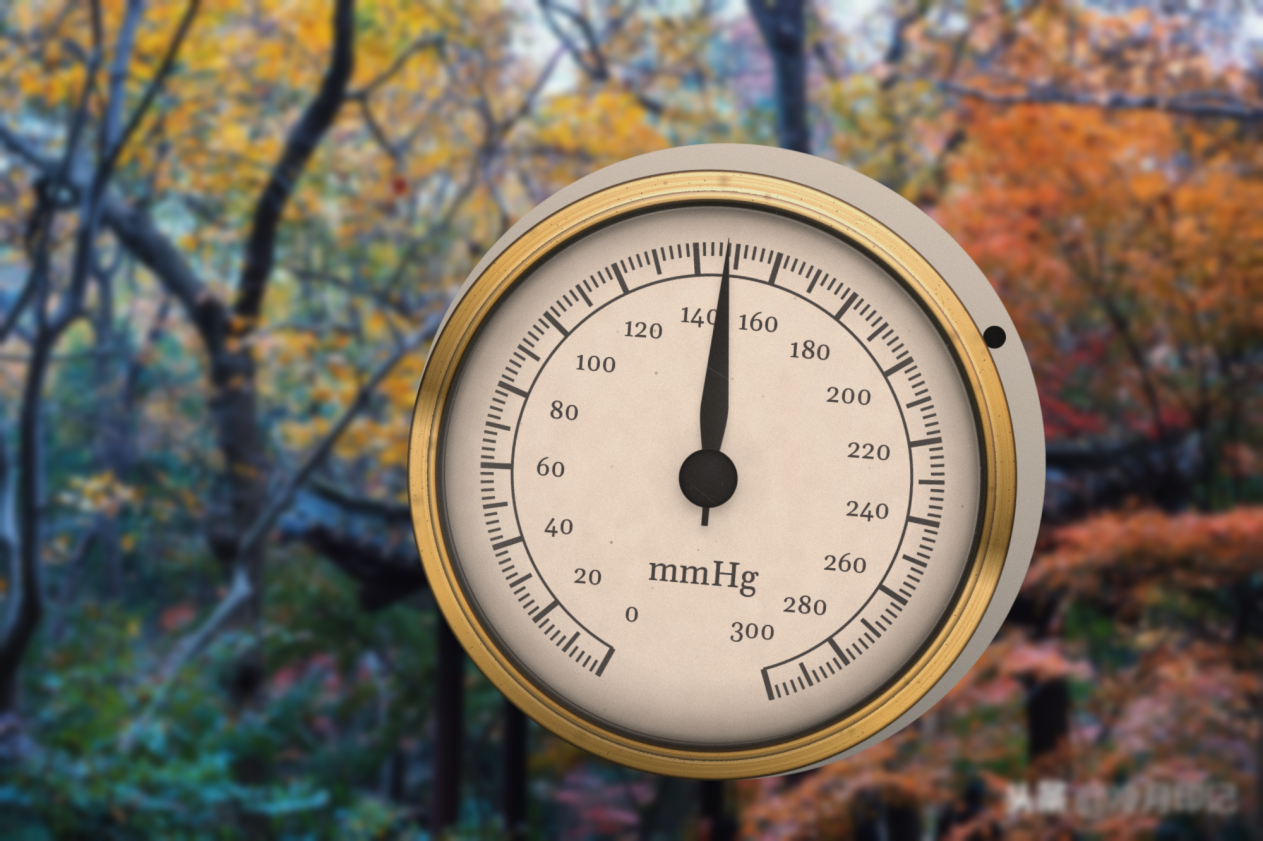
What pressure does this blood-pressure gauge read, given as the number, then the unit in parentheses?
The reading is 148 (mmHg)
